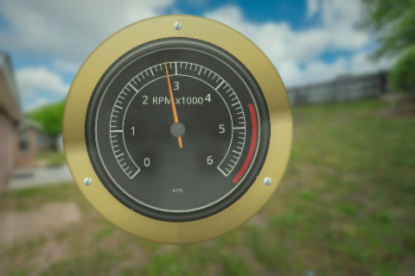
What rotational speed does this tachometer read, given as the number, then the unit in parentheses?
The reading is 2800 (rpm)
